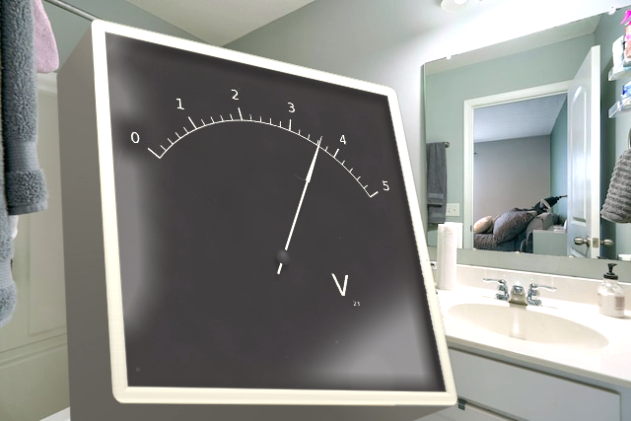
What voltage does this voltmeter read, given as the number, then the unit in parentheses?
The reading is 3.6 (V)
